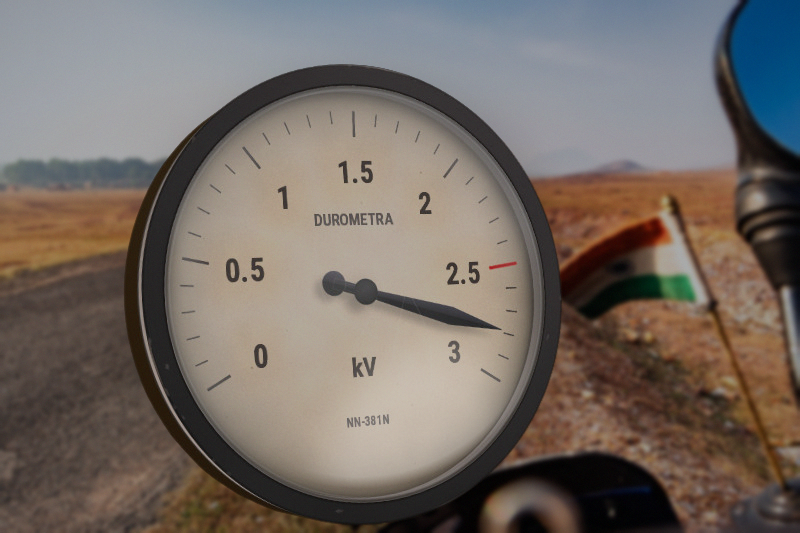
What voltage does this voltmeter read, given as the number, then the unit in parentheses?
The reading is 2.8 (kV)
